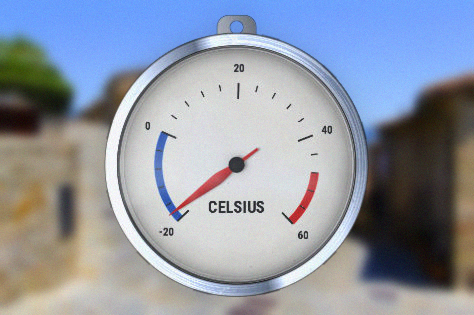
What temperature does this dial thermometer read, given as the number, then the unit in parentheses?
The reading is -18 (°C)
